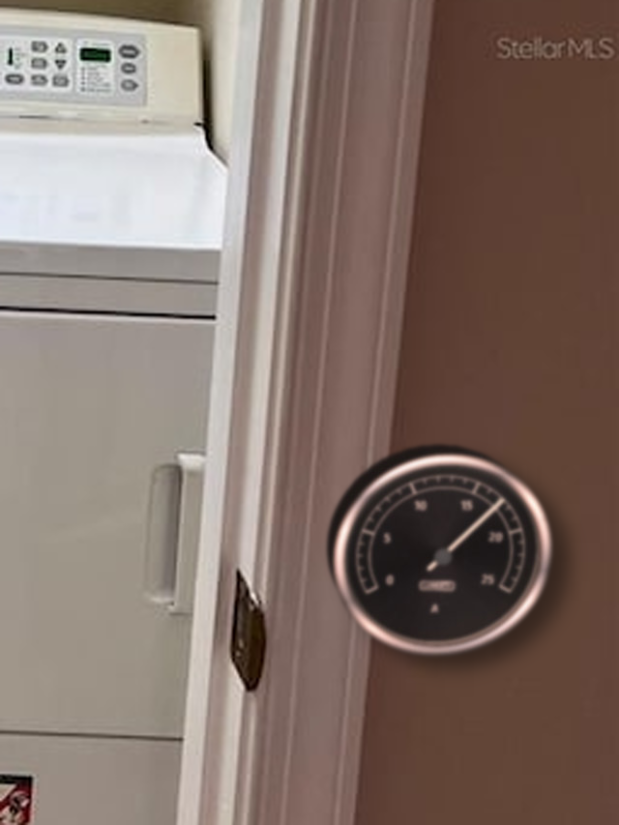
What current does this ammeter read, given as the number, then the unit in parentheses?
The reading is 17 (A)
